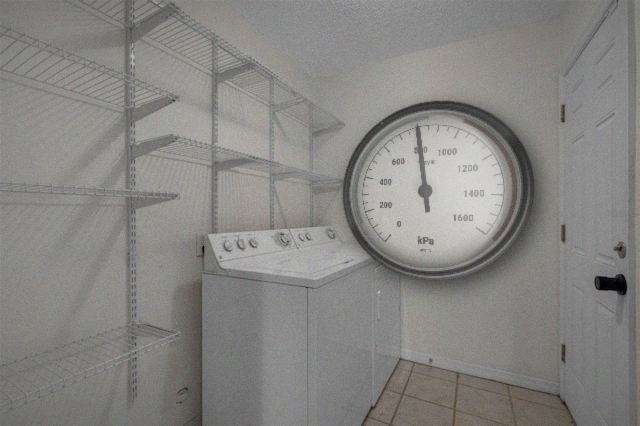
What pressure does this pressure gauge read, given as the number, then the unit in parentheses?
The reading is 800 (kPa)
